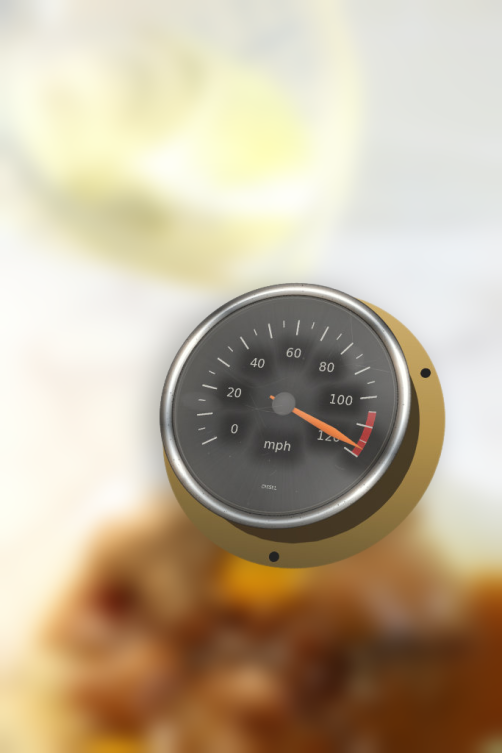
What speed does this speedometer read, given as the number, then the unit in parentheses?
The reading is 117.5 (mph)
